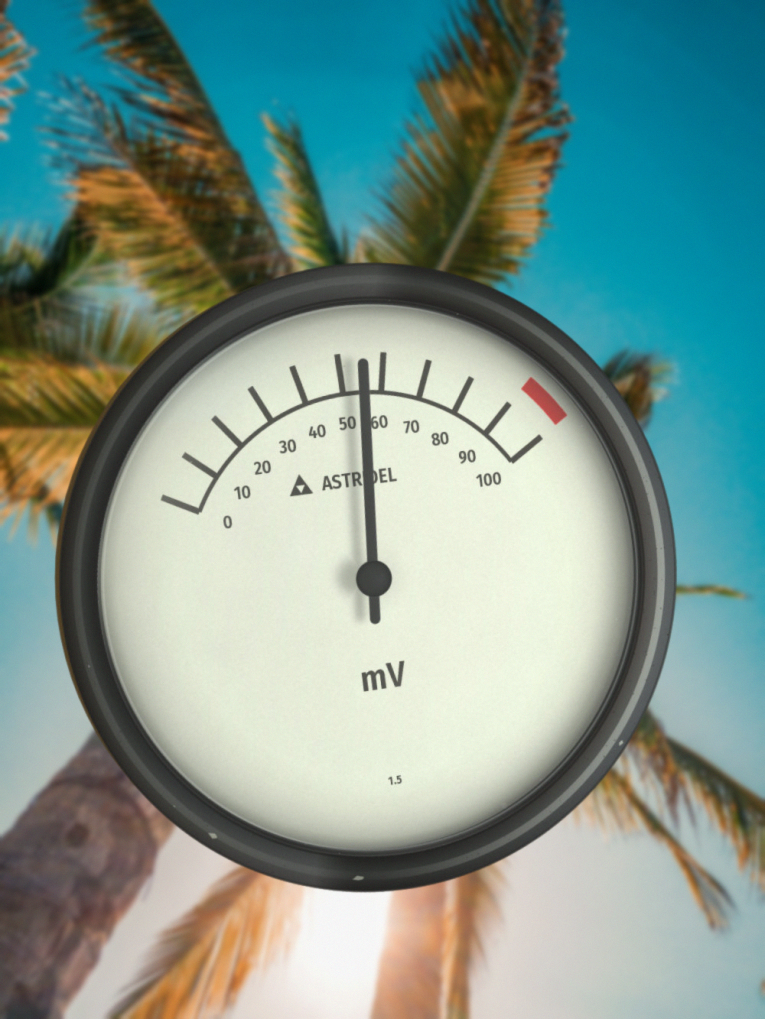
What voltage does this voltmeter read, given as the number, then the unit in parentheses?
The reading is 55 (mV)
